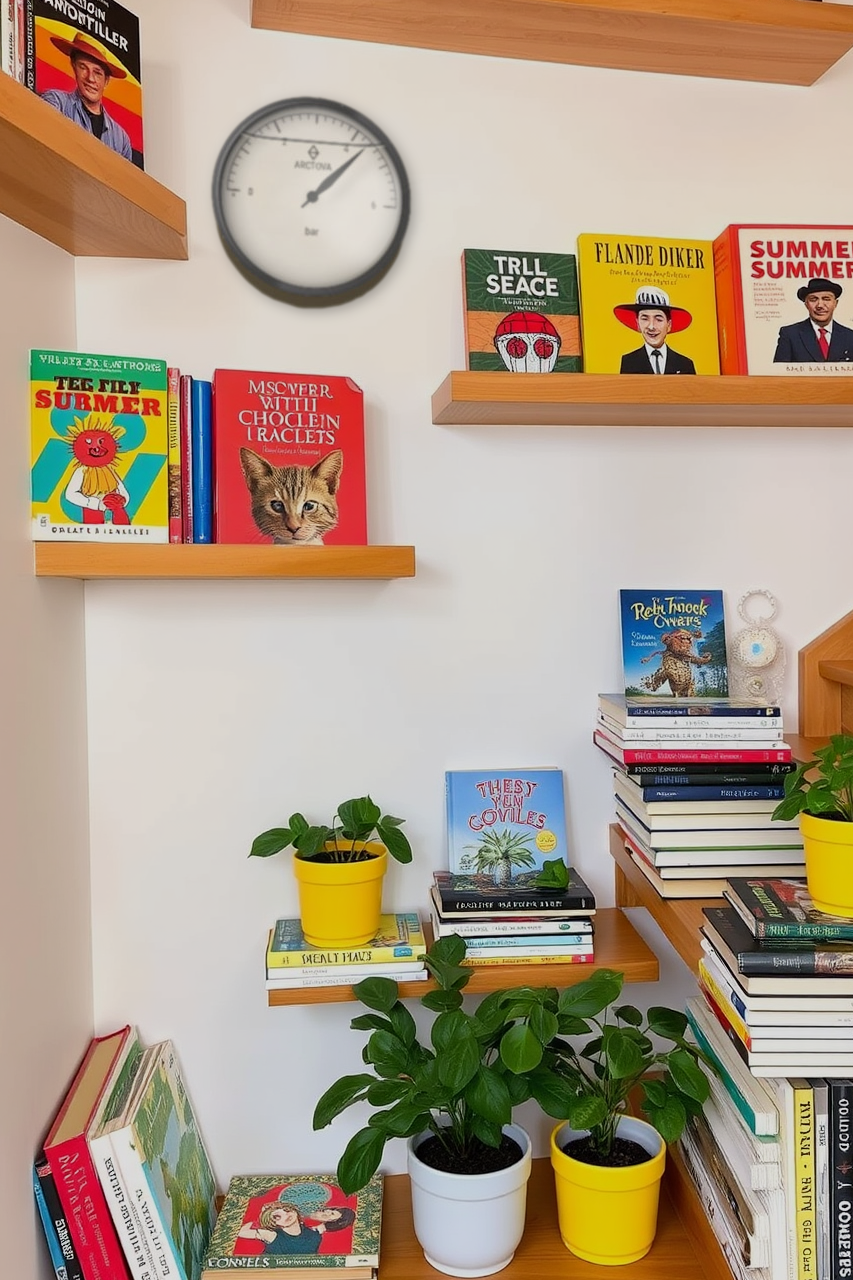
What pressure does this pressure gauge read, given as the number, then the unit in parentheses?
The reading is 4.4 (bar)
